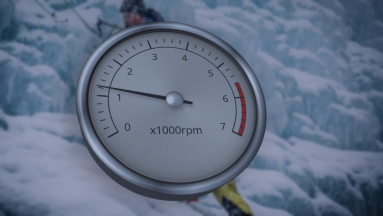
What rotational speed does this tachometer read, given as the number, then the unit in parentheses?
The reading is 1200 (rpm)
